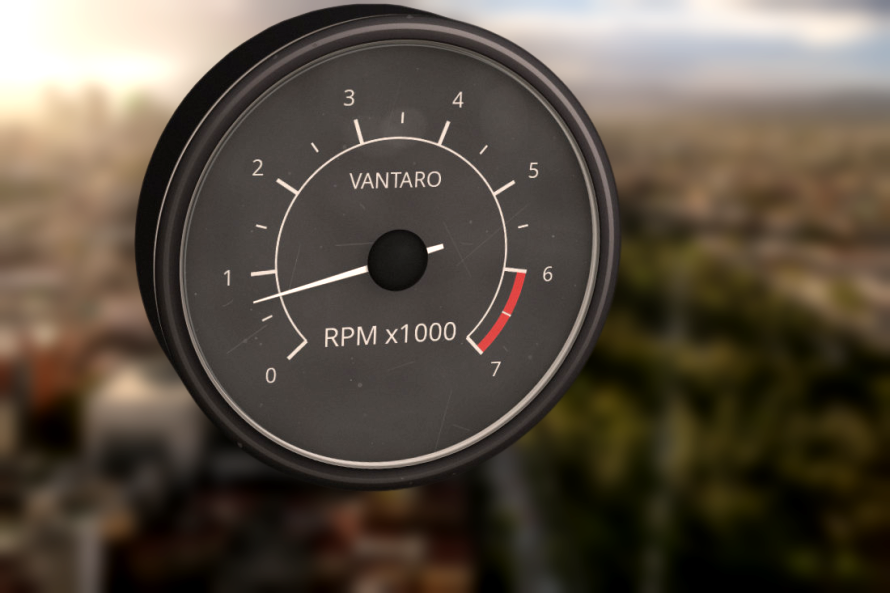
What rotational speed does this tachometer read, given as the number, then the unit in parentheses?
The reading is 750 (rpm)
